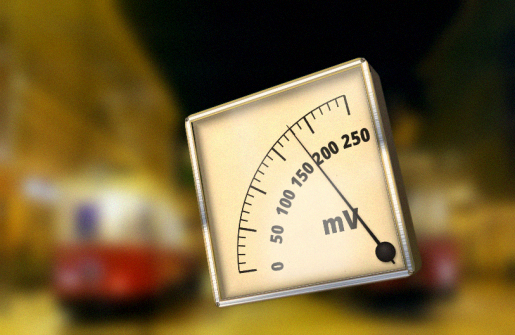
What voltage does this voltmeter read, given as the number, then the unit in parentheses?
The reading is 180 (mV)
